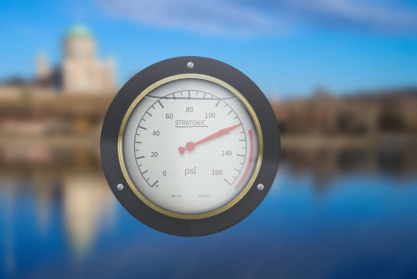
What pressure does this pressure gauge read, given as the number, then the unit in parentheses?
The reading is 120 (psi)
